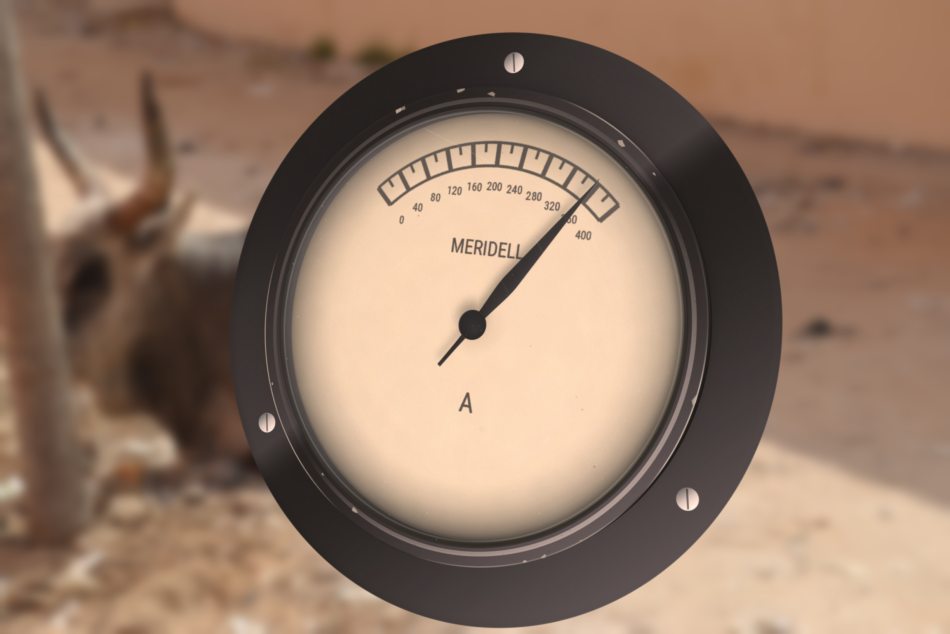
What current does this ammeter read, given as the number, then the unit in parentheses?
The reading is 360 (A)
